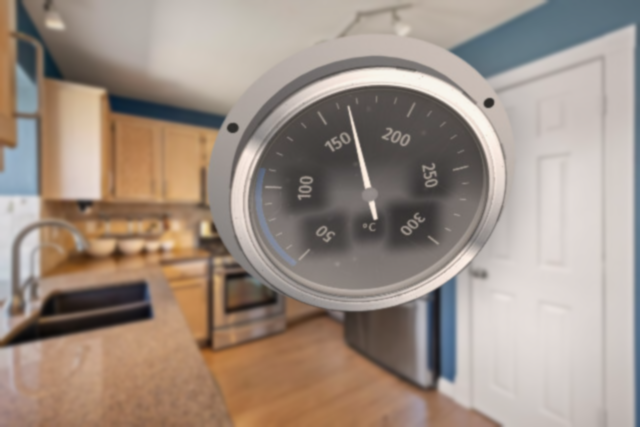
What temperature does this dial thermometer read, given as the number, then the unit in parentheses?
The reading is 165 (°C)
